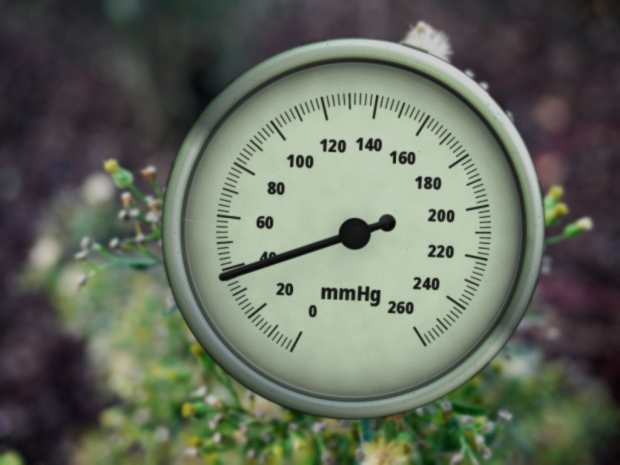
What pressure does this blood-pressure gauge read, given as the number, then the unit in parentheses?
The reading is 38 (mmHg)
